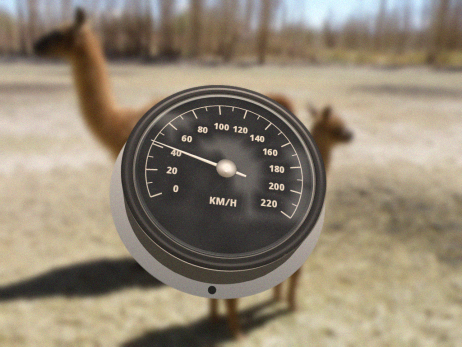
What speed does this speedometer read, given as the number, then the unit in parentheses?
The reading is 40 (km/h)
